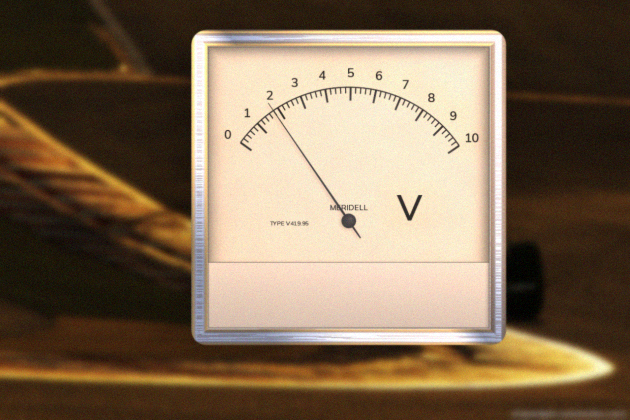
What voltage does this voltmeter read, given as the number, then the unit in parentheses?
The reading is 1.8 (V)
